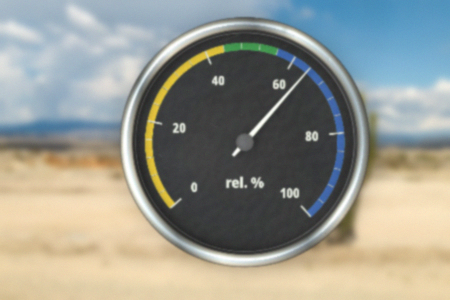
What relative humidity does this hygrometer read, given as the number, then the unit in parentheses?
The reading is 64 (%)
